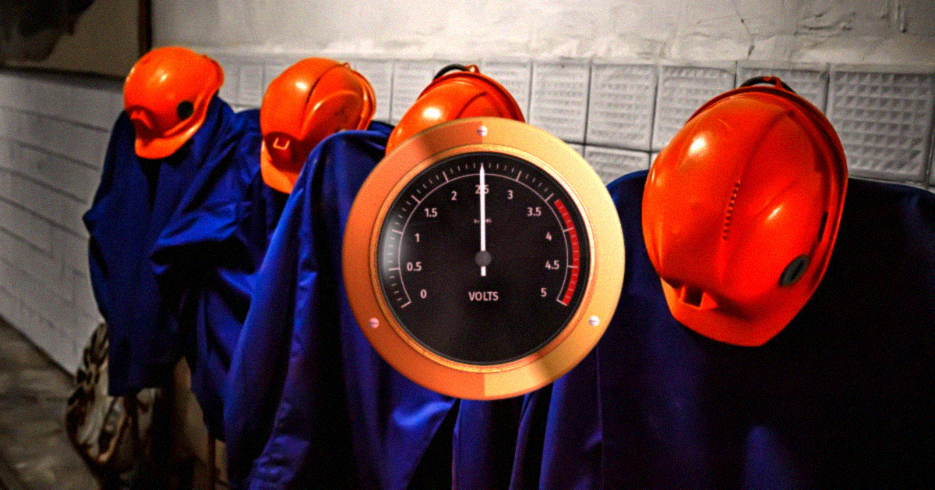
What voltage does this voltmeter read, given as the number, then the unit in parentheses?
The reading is 2.5 (V)
